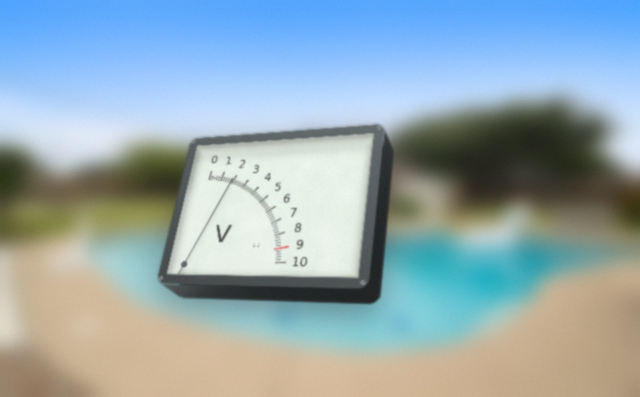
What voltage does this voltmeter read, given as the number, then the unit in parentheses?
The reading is 2 (V)
